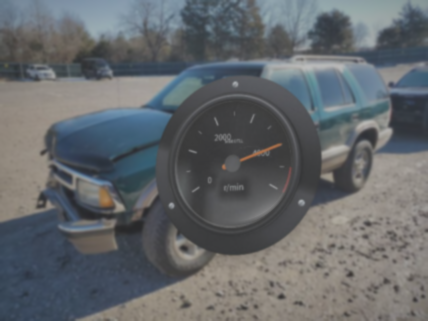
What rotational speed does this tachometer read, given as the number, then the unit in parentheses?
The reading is 4000 (rpm)
